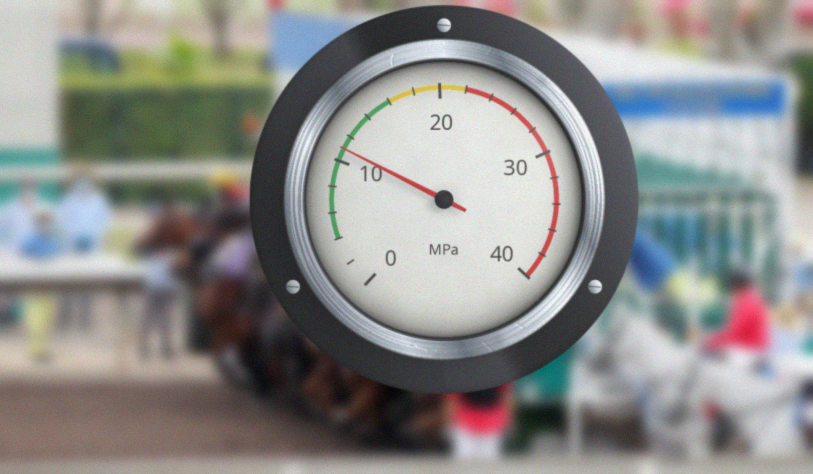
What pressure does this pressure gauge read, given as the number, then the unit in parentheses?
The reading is 11 (MPa)
